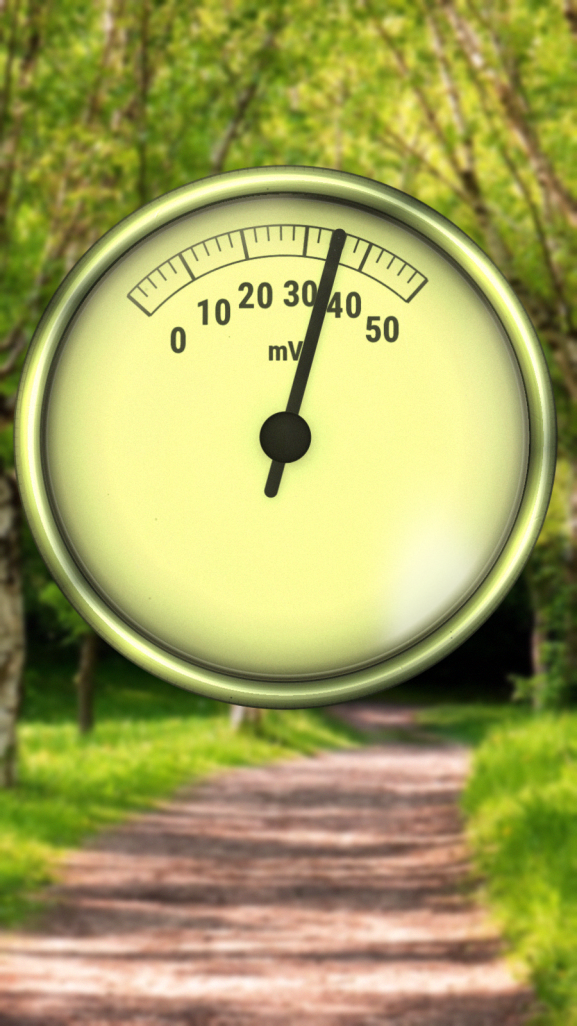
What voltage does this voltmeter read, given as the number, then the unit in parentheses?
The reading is 35 (mV)
